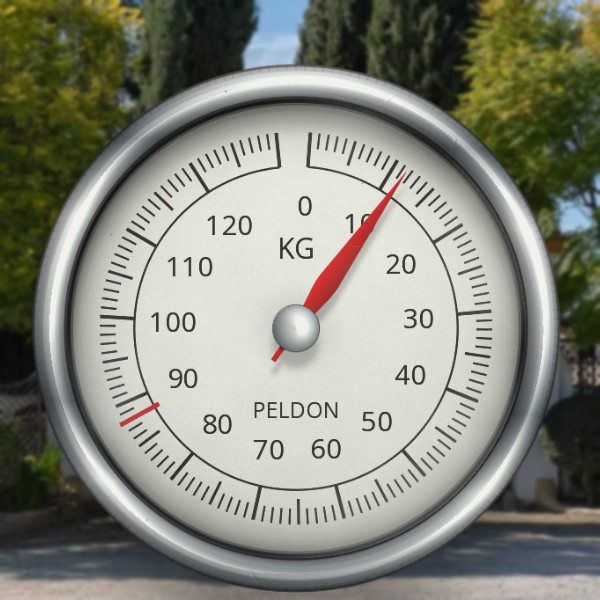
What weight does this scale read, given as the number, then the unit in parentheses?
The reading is 11.5 (kg)
